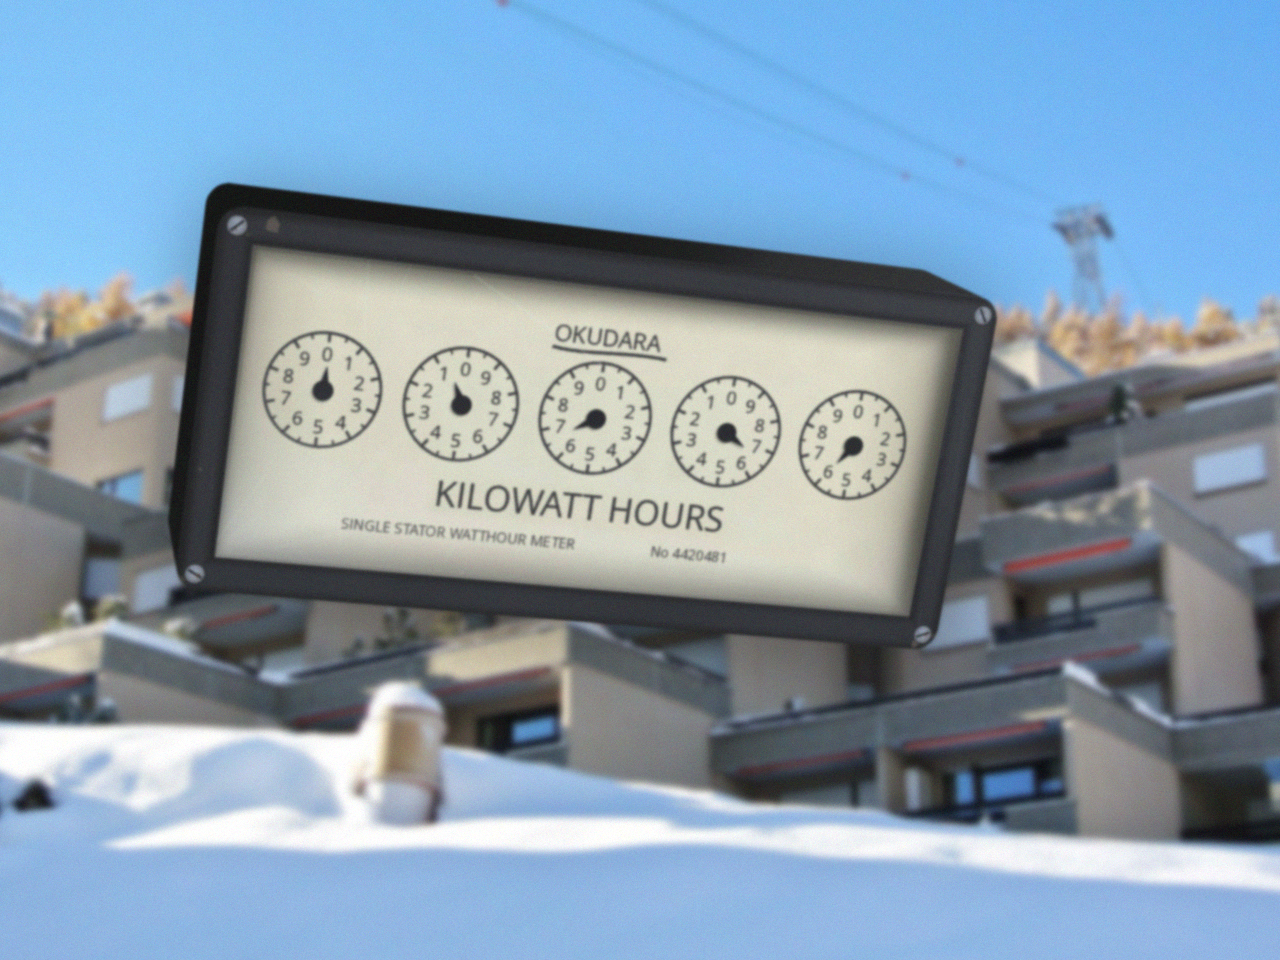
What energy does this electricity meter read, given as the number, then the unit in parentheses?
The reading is 666 (kWh)
